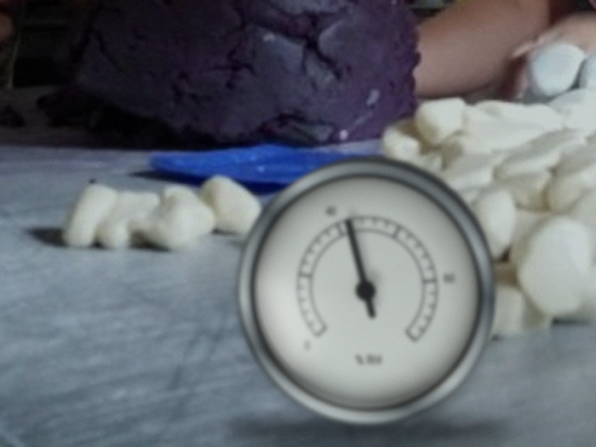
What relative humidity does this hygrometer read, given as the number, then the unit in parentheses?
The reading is 44 (%)
